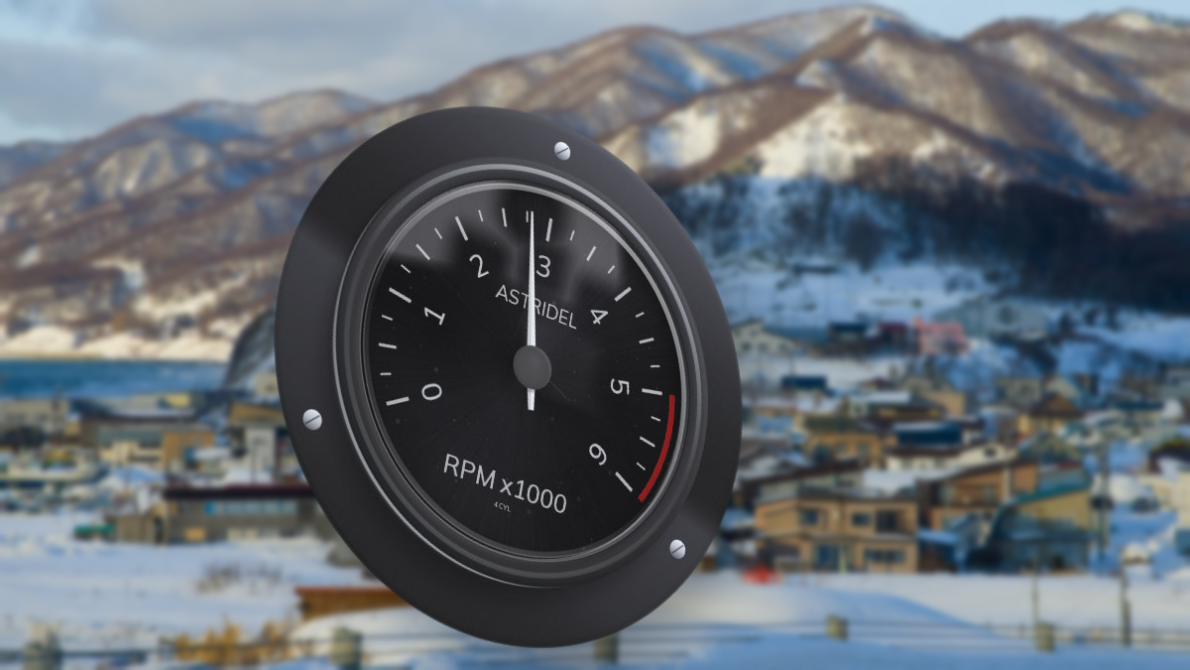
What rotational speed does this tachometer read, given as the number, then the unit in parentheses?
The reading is 2750 (rpm)
